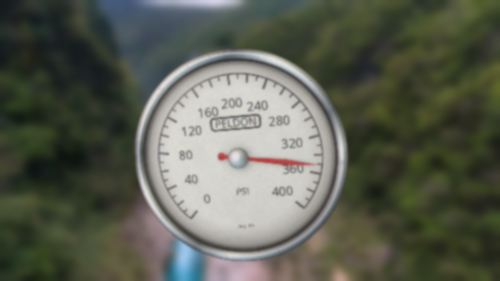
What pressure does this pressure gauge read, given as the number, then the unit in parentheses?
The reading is 350 (psi)
